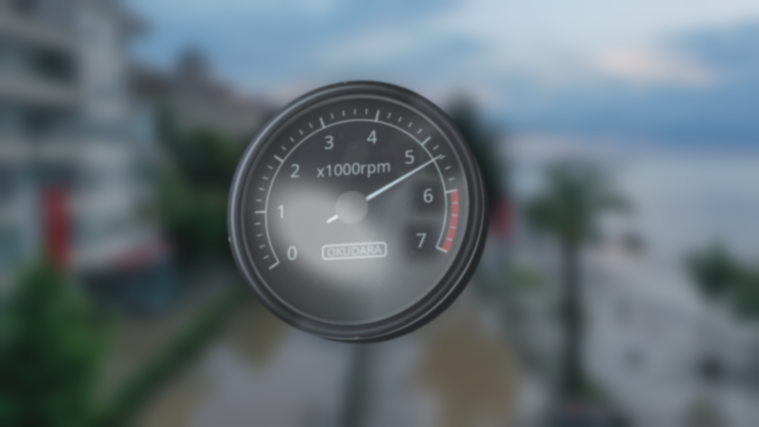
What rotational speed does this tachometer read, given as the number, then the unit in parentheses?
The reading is 5400 (rpm)
